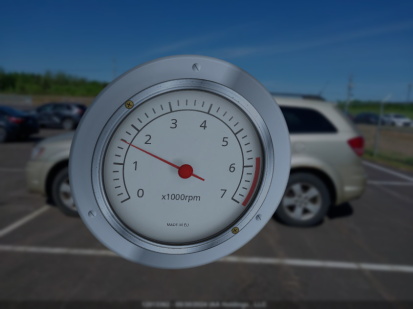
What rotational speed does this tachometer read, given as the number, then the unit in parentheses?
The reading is 1600 (rpm)
